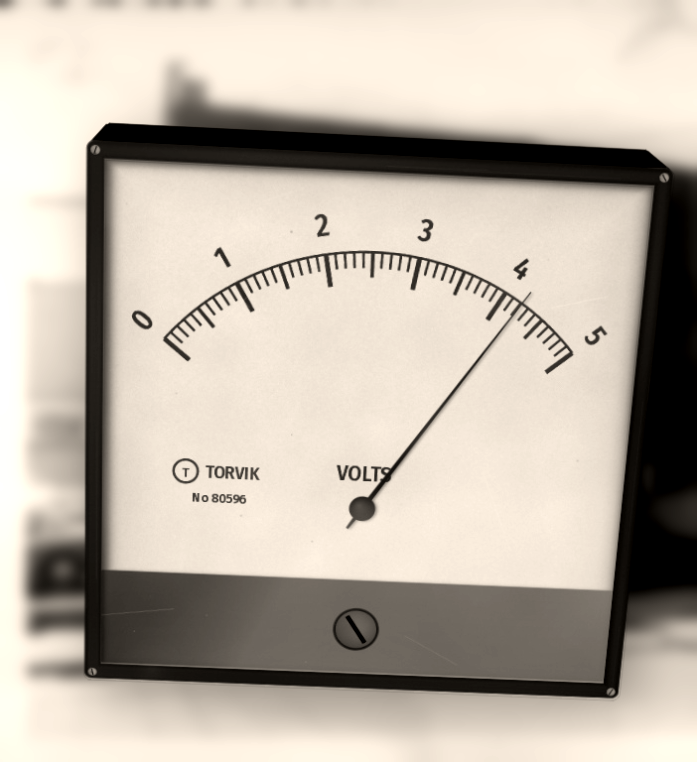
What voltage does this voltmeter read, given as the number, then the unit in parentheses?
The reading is 4.2 (V)
